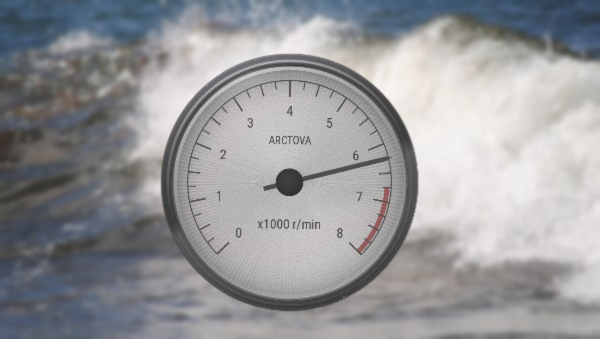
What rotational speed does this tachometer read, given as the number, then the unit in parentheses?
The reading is 6250 (rpm)
